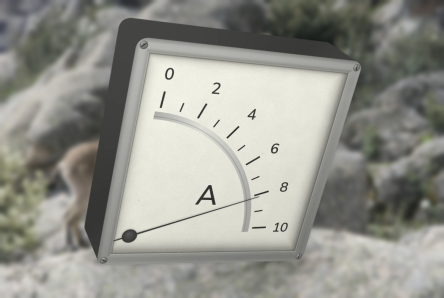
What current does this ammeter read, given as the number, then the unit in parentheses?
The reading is 8 (A)
